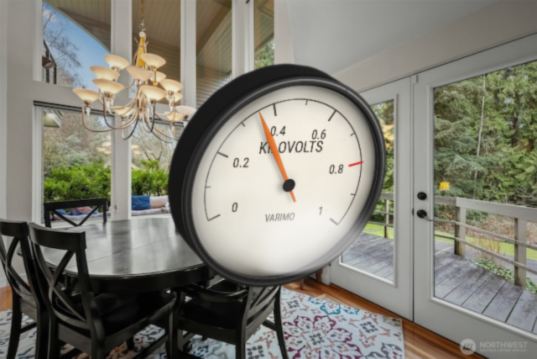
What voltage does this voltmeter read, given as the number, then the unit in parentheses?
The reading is 0.35 (kV)
